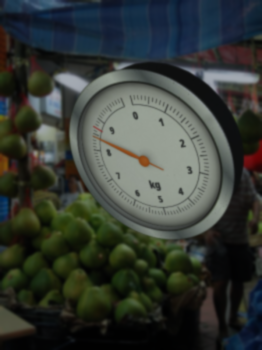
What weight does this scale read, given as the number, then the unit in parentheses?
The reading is 8.5 (kg)
